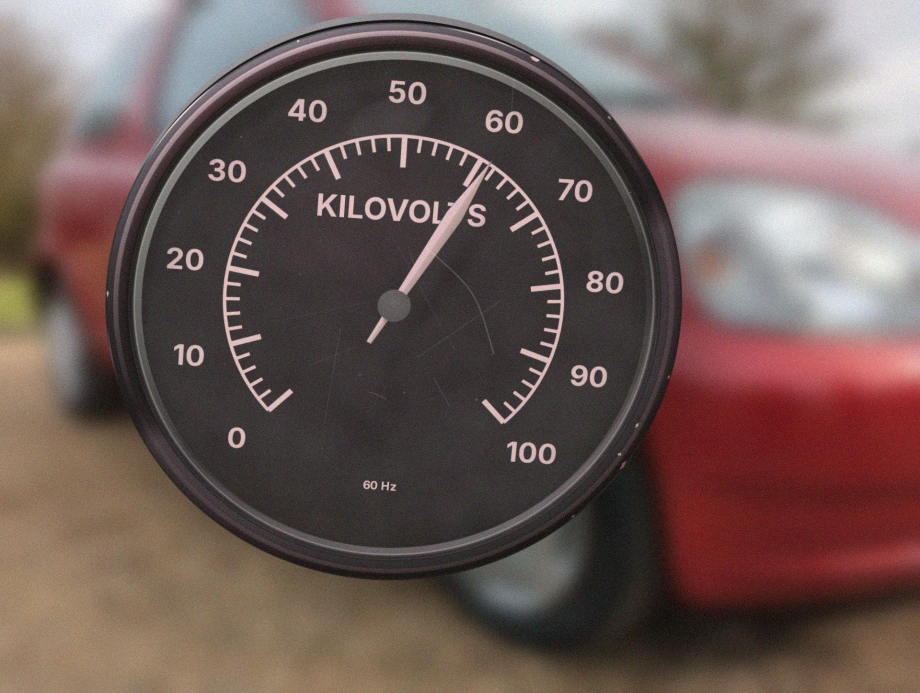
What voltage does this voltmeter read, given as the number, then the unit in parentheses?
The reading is 61 (kV)
